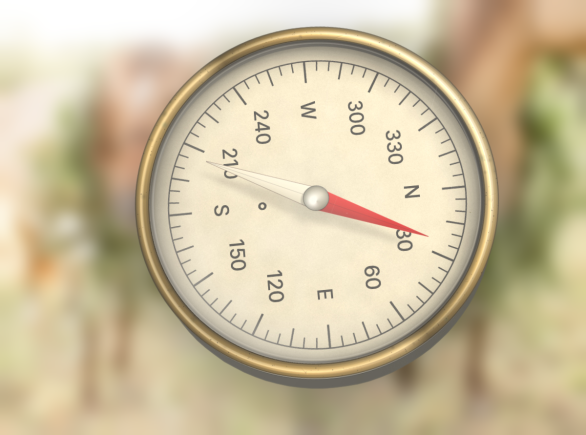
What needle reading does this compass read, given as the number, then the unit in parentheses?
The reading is 25 (°)
